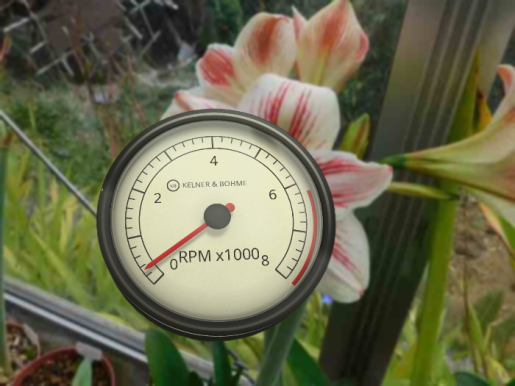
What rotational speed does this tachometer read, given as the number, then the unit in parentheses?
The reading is 300 (rpm)
